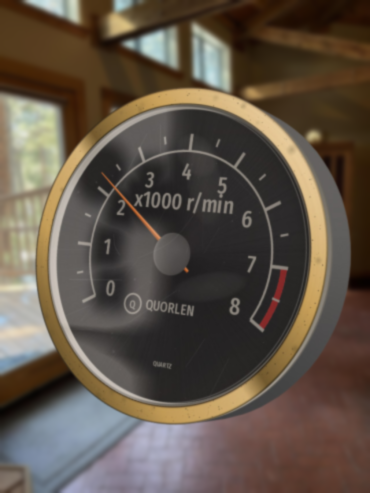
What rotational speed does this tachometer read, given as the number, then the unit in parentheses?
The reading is 2250 (rpm)
